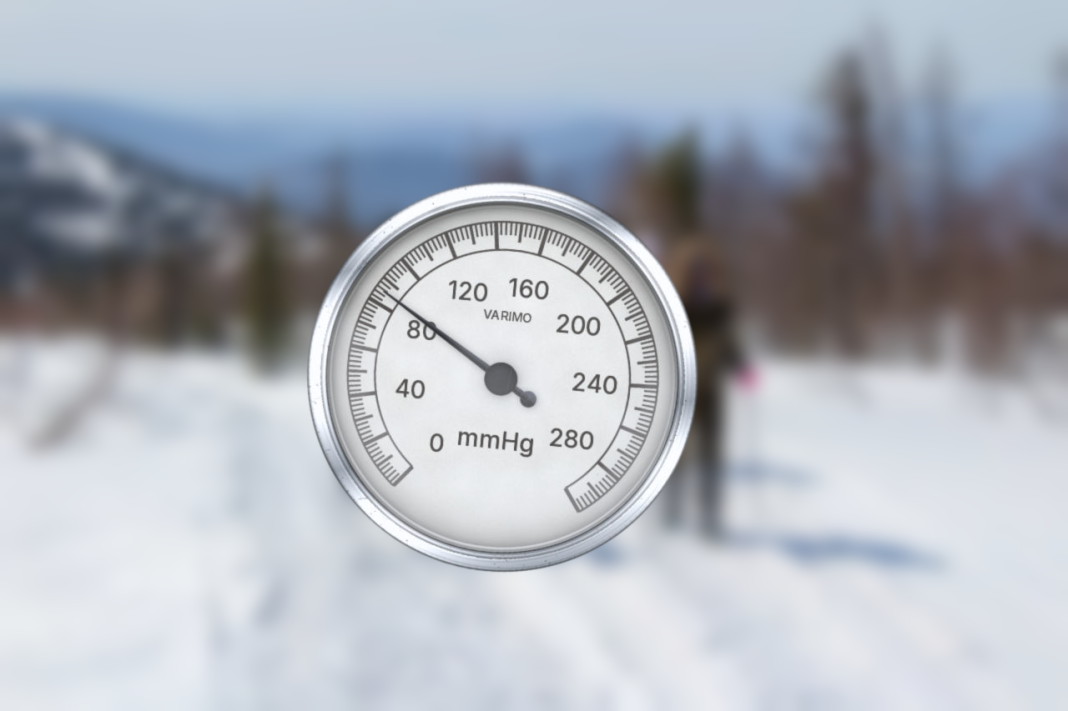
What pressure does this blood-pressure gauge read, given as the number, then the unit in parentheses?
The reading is 86 (mmHg)
